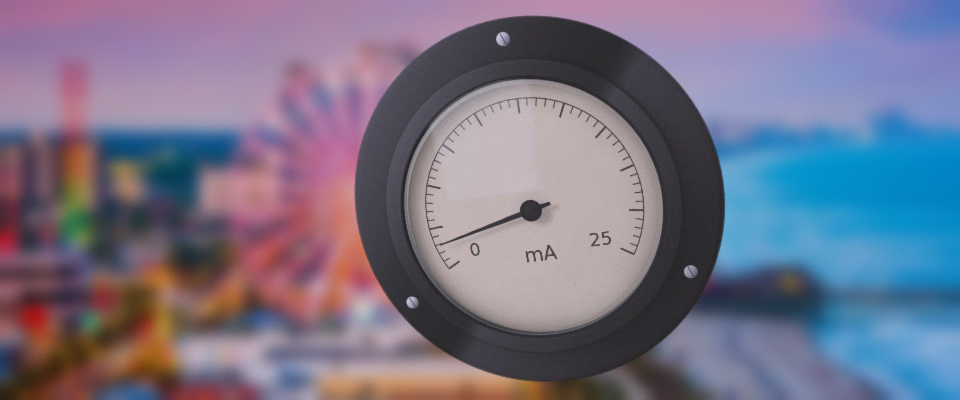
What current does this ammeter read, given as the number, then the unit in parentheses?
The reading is 1.5 (mA)
